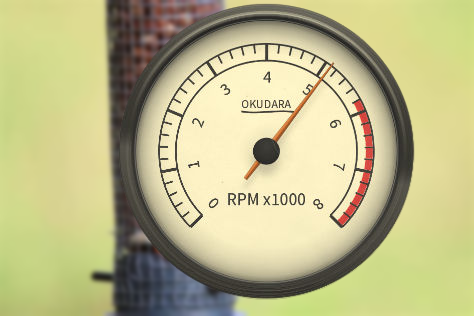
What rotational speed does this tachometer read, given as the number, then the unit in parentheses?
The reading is 5100 (rpm)
